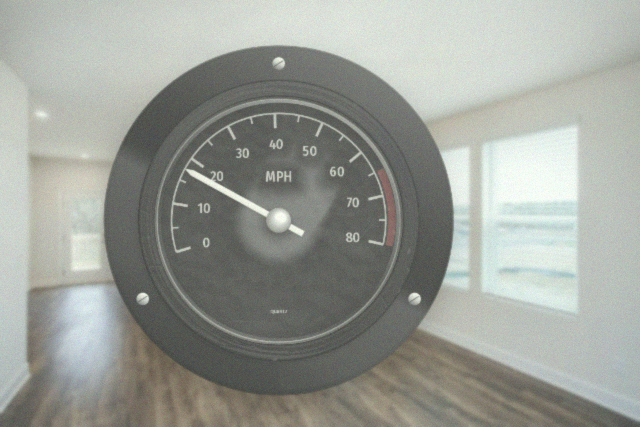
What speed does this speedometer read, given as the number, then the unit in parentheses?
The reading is 17.5 (mph)
